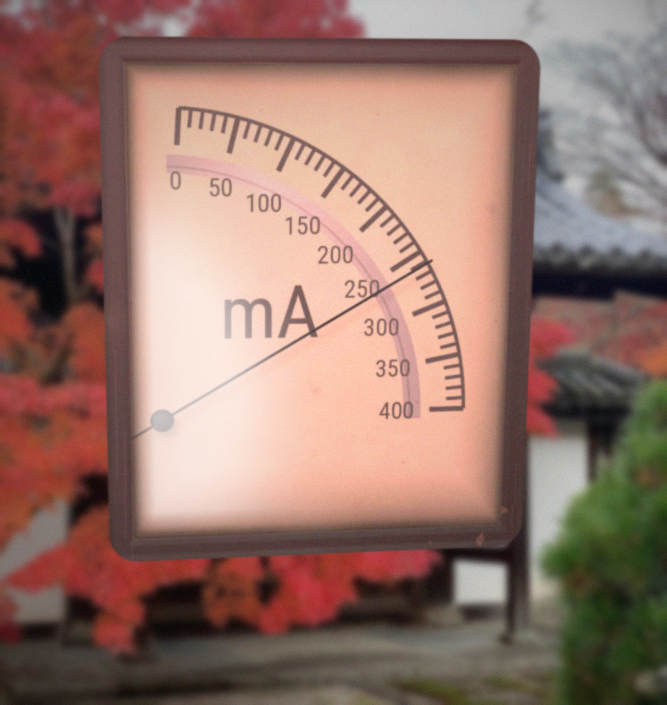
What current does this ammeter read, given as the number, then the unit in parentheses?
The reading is 260 (mA)
